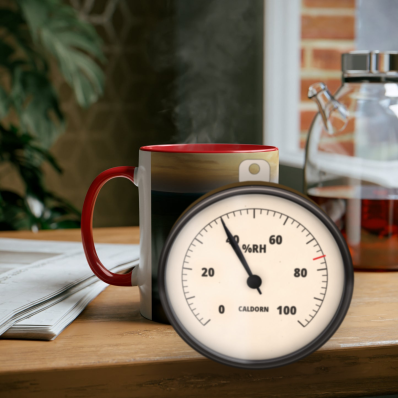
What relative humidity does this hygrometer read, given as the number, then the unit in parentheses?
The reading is 40 (%)
